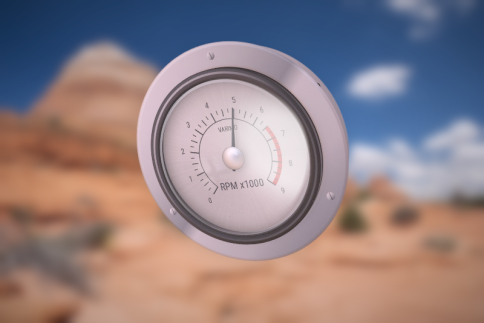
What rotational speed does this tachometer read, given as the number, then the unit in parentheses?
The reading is 5000 (rpm)
